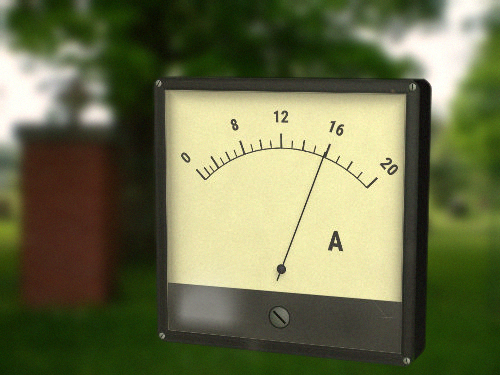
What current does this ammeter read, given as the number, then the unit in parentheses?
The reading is 16 (A)
